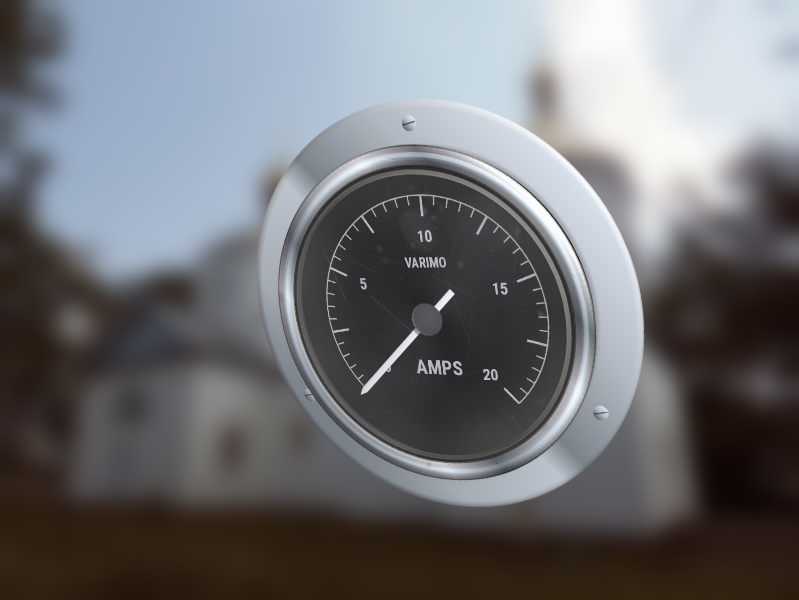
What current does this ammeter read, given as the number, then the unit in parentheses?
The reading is 0 (A)
